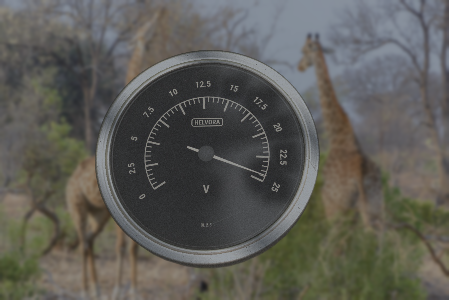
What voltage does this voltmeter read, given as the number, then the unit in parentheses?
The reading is 24.5 (V)
